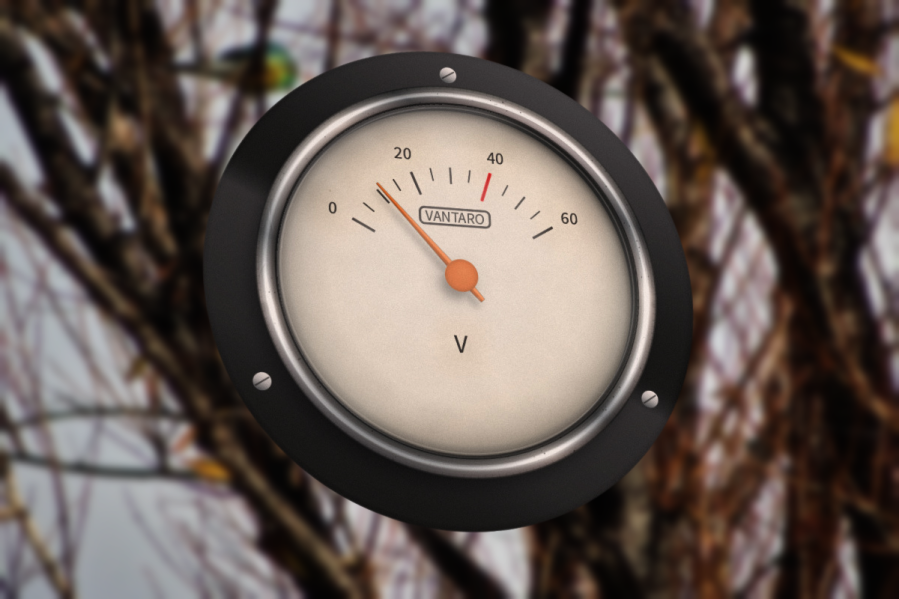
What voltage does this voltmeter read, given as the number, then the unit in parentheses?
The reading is 10 (V)
